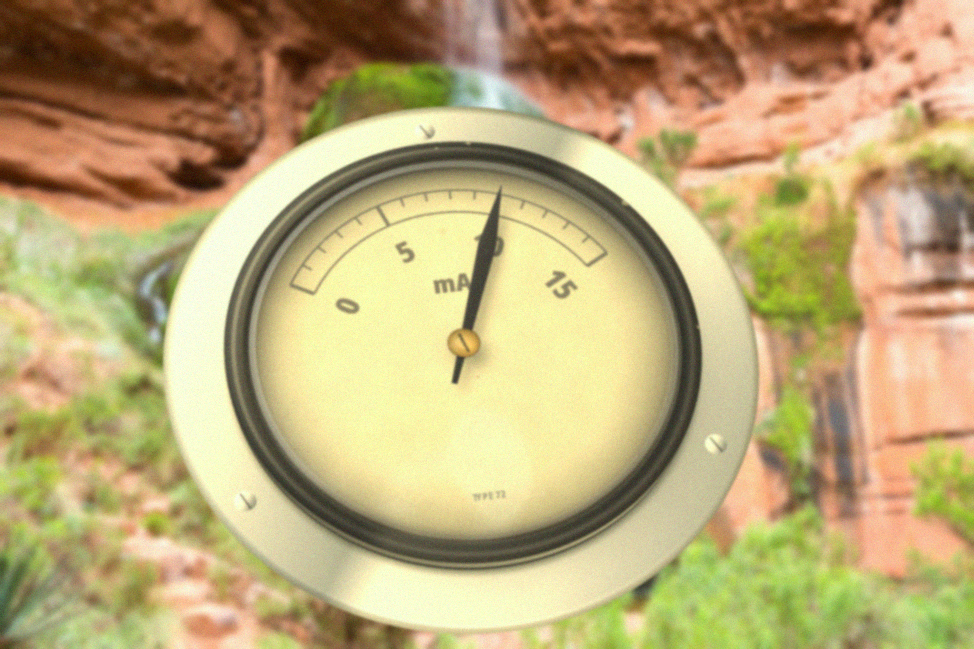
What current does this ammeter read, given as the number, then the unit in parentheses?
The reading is 10 (mA)
